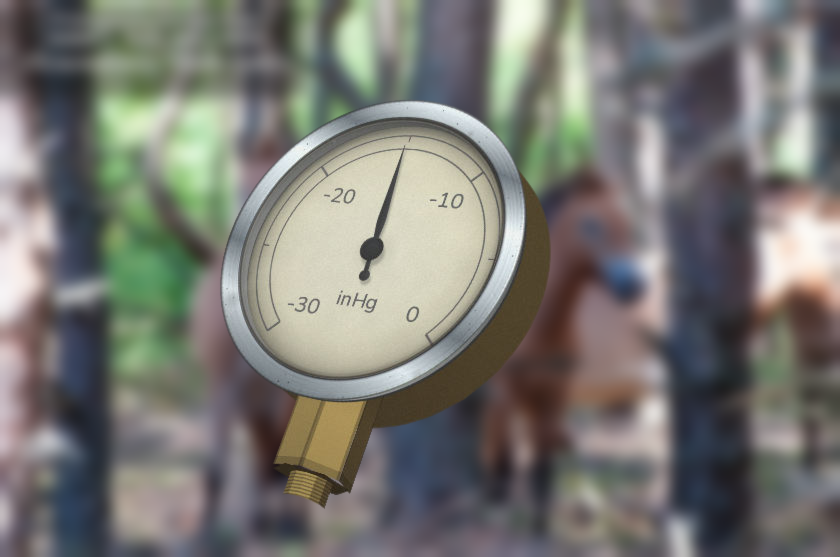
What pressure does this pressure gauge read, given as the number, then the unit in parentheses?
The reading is -15 (inHg)
